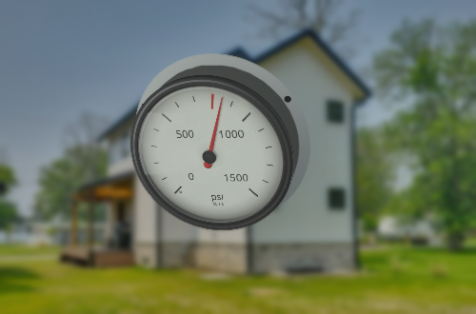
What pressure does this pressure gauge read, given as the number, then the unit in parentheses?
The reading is 850 (psi)
